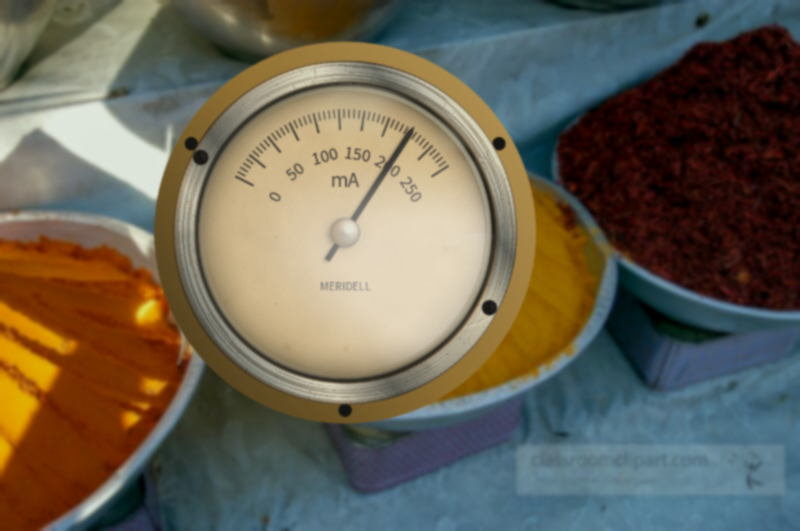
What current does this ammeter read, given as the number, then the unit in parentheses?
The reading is 200 (mA)
